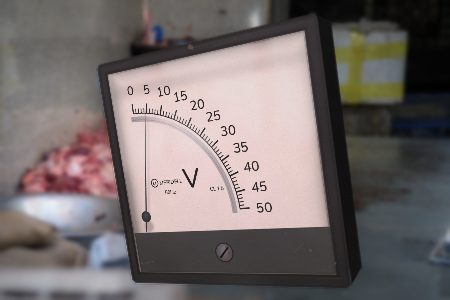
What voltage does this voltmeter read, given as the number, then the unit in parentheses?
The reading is 5 (V)
